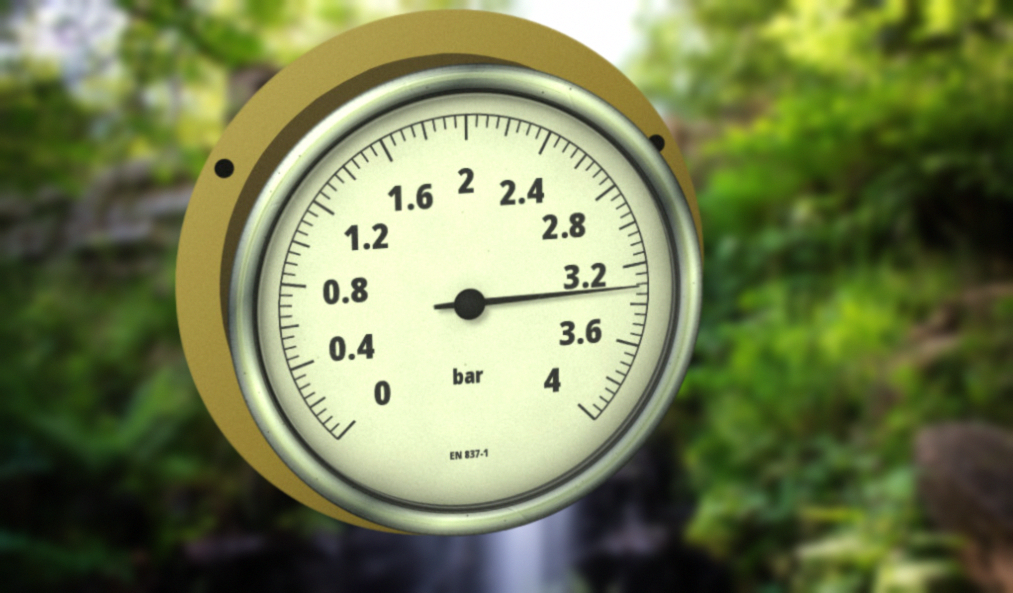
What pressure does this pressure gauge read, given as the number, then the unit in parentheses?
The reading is 3.3 (bar)
